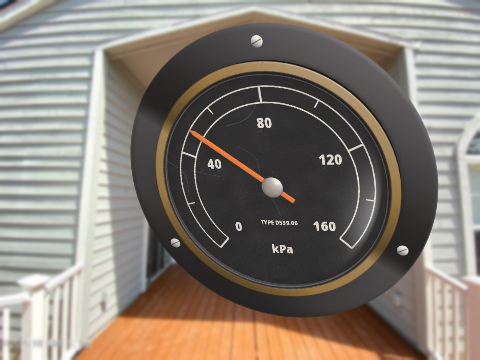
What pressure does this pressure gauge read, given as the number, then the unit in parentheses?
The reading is 50 (kPa)
